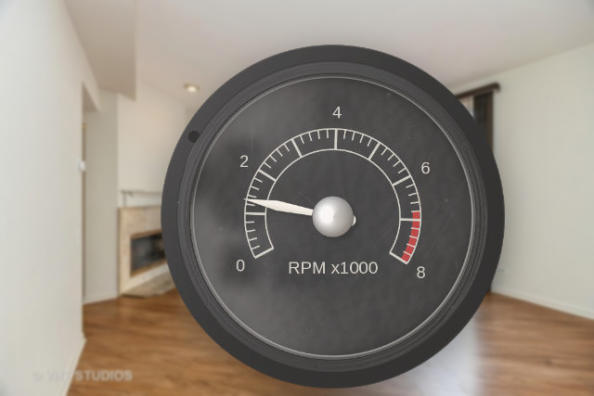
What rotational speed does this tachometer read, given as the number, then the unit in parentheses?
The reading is 1300 (rpm)
